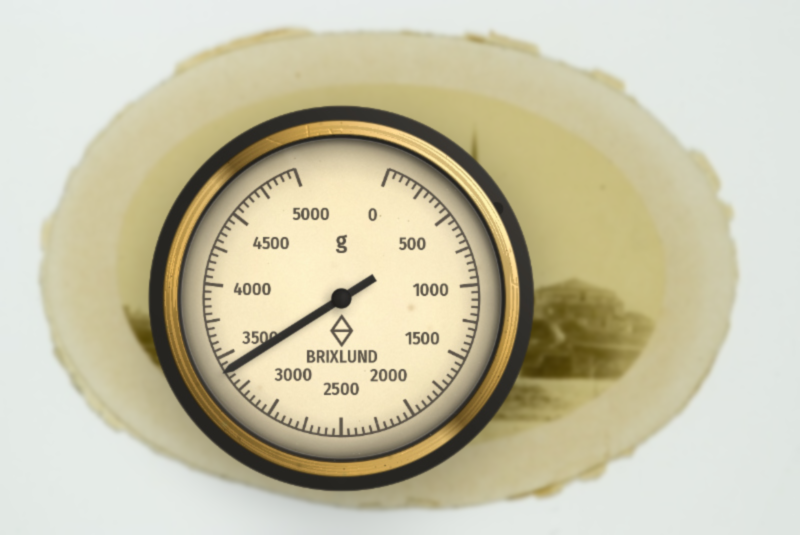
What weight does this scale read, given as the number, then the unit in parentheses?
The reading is 3400 (g)
